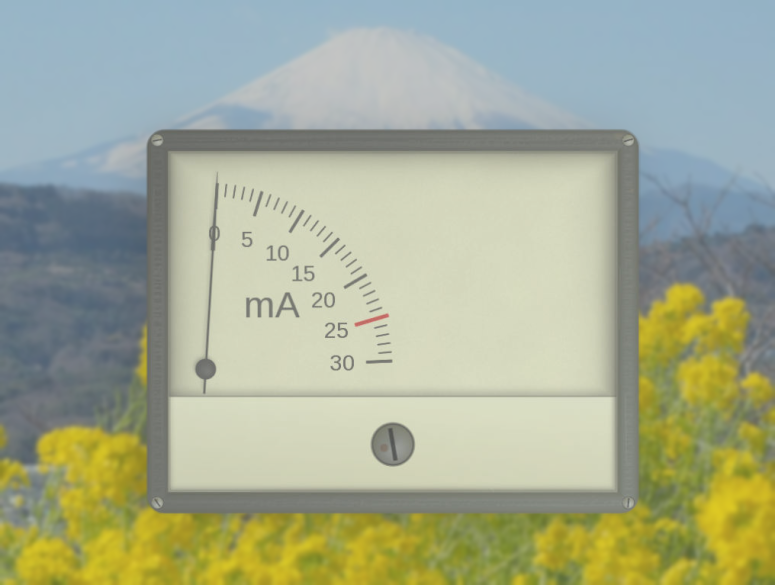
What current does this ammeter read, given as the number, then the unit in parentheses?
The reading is 0 (mA)
